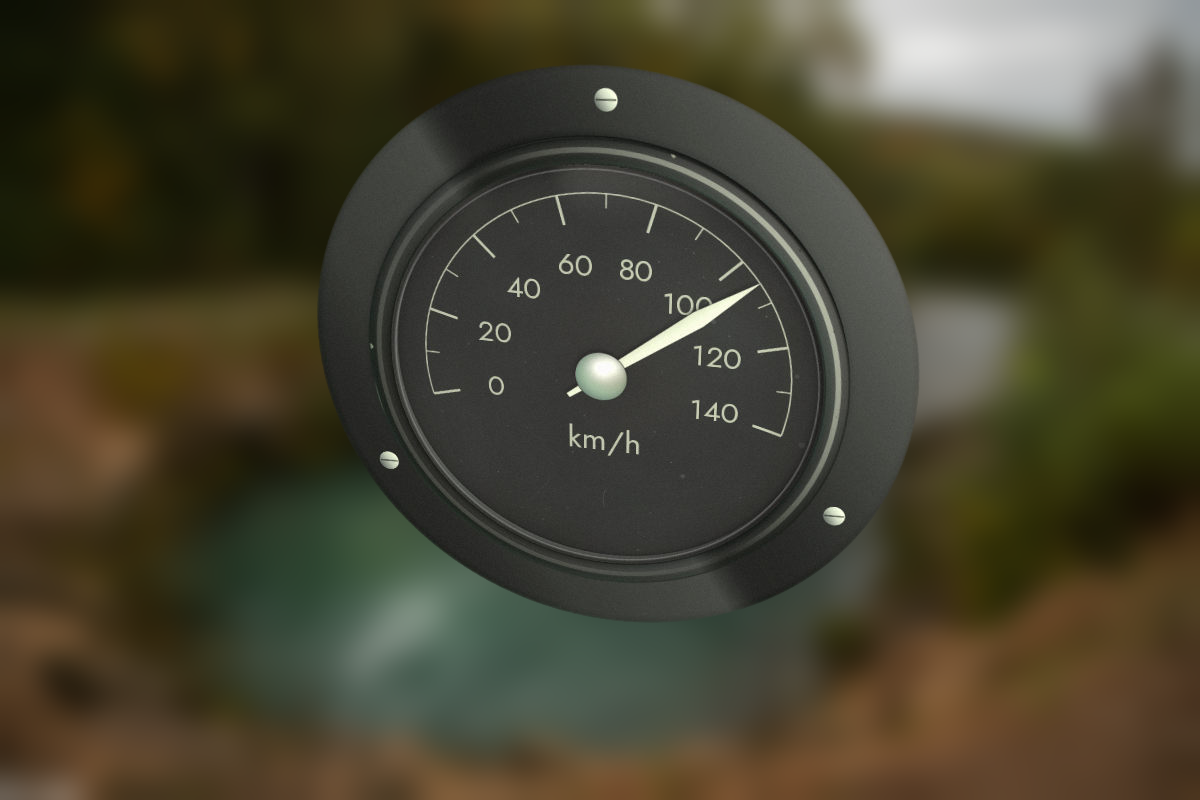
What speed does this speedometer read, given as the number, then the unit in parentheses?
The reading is 105 (km/h)
